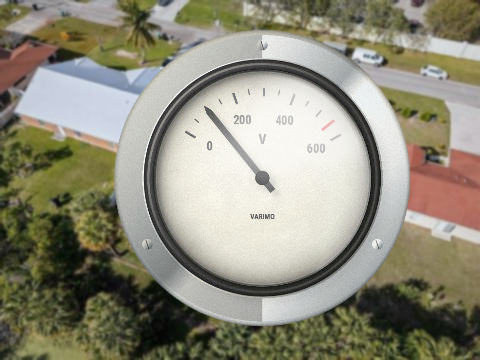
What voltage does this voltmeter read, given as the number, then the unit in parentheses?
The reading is 100 (V)
